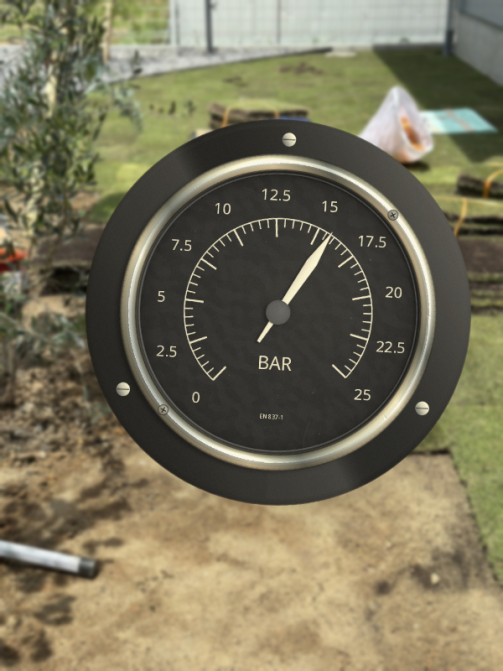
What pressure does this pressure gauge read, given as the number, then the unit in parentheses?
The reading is 15.75 (bar)
